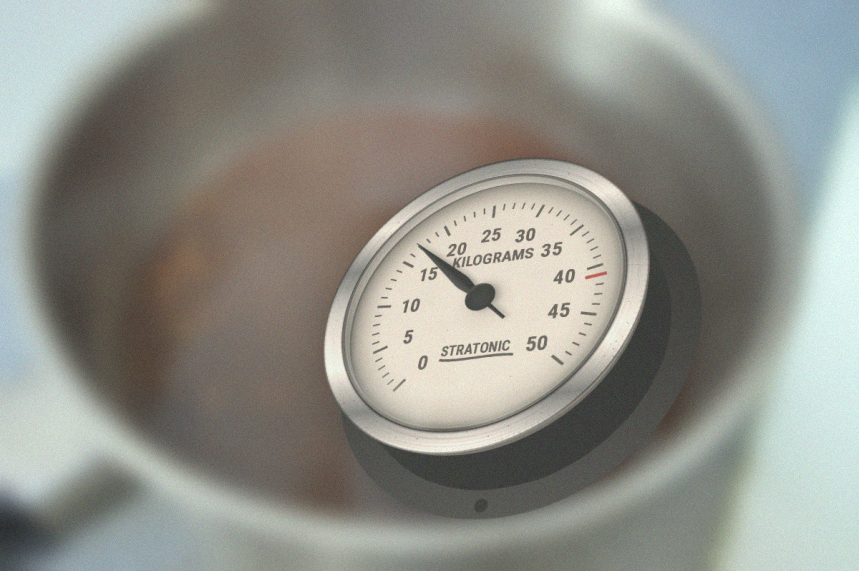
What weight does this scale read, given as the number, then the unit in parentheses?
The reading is 17 (kg)
